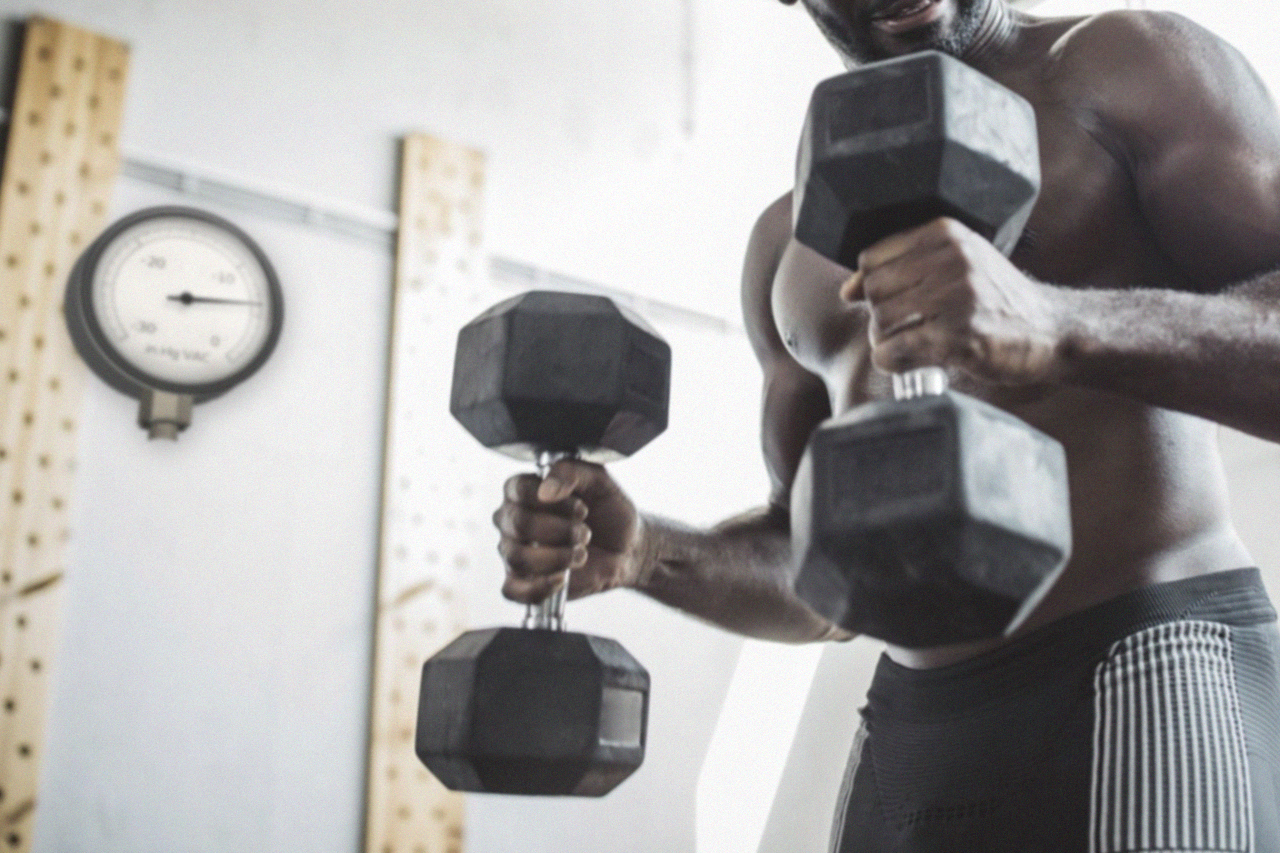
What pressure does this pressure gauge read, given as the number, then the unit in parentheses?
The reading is -6 (inHg)
